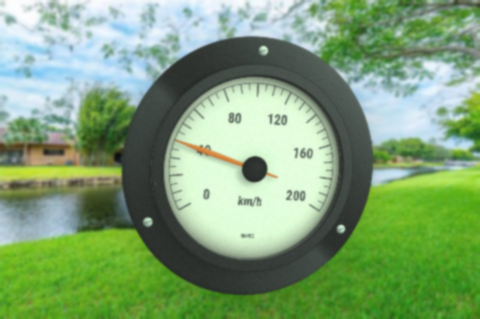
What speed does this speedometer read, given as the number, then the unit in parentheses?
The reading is 40 (km/h)
